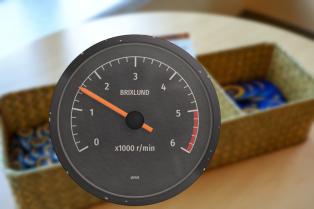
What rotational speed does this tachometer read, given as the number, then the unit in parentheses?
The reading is 1500 (rpm)
